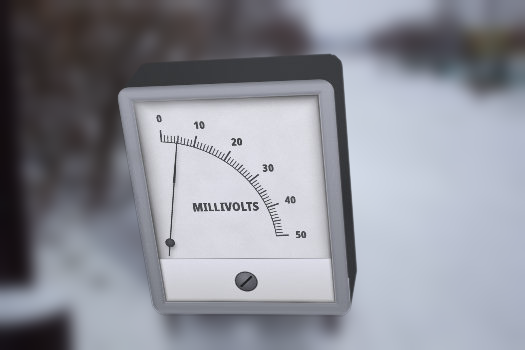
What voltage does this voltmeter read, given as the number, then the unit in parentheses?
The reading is 5 (mV)
